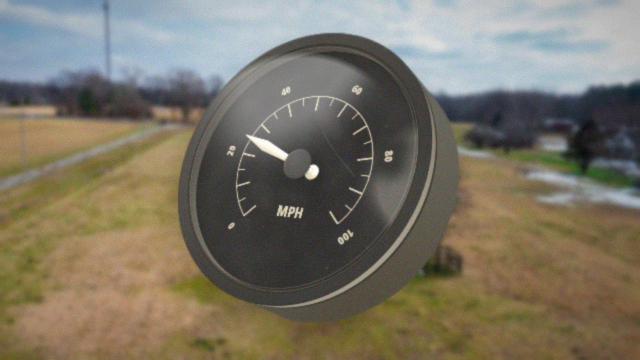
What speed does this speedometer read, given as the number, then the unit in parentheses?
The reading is 25 (mph)
